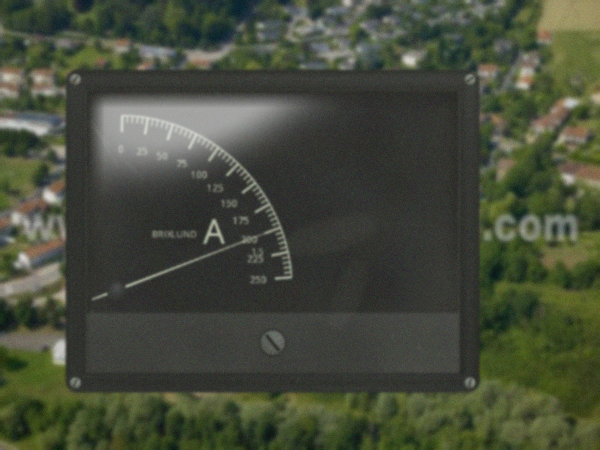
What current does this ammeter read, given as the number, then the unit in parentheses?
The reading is 200 (A)
